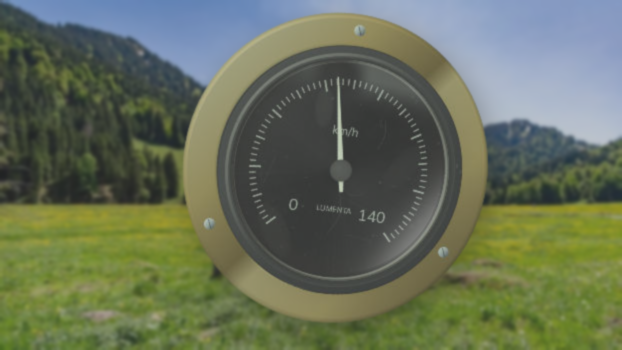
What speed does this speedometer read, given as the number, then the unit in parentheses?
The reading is 64 (km/h)
